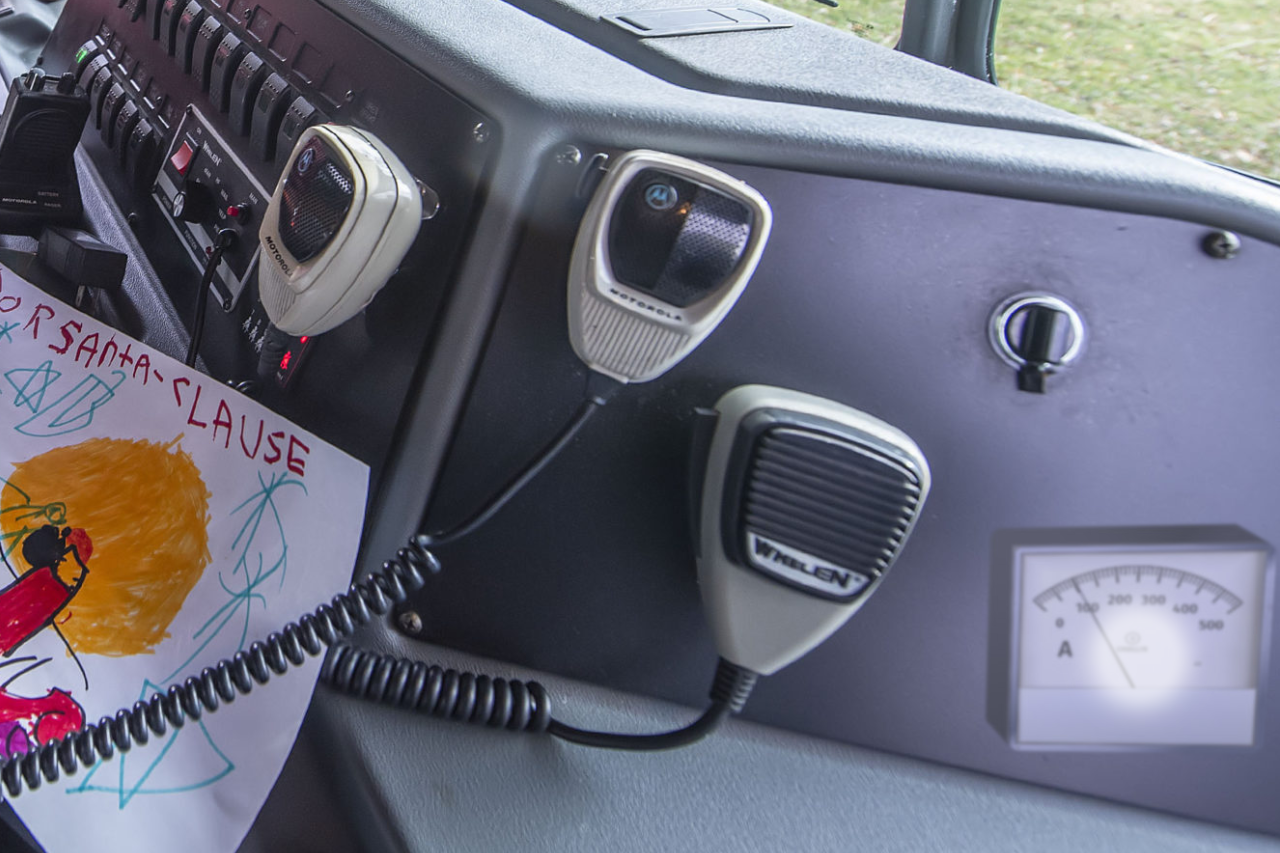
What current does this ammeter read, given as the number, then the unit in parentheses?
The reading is 100 (A)
